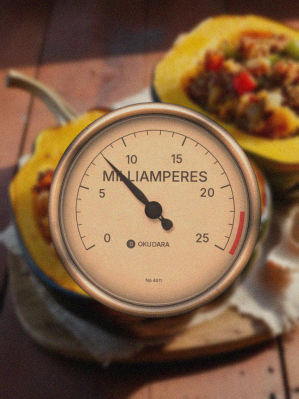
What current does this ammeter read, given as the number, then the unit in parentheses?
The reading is 8 (mA)
